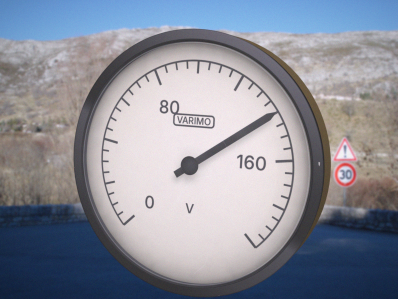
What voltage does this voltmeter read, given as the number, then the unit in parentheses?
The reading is 140 (V)
